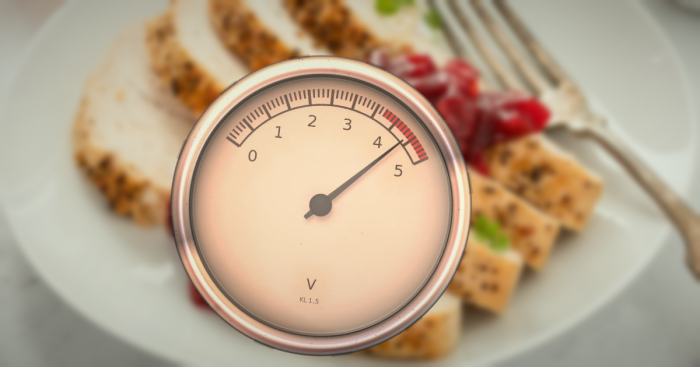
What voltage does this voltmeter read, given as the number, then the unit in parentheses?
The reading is 4.4 (V)
